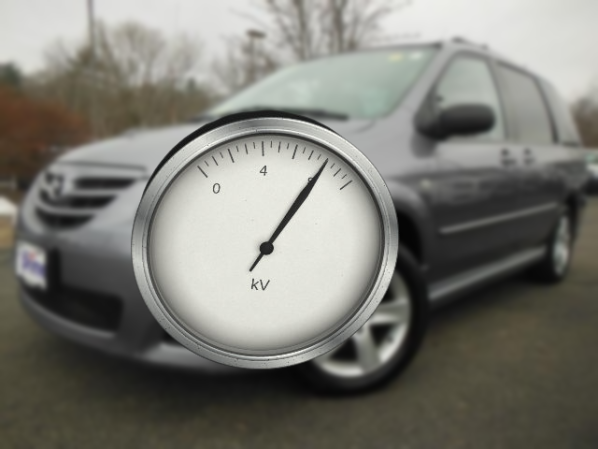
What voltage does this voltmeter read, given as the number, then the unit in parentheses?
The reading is 8 (kV)
